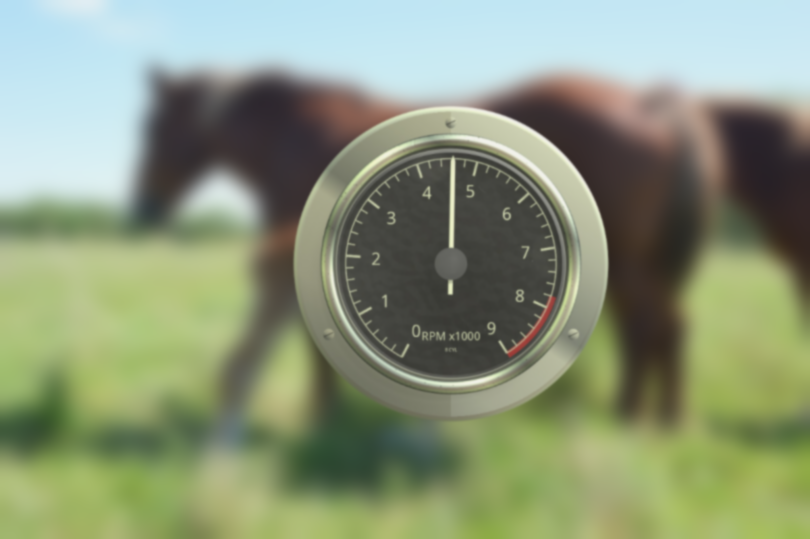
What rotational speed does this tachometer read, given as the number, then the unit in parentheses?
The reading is 4600 (rpm)
